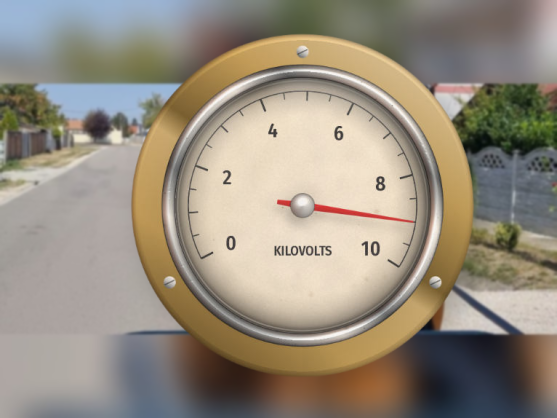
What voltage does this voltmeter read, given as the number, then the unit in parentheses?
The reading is 9 (kV)
